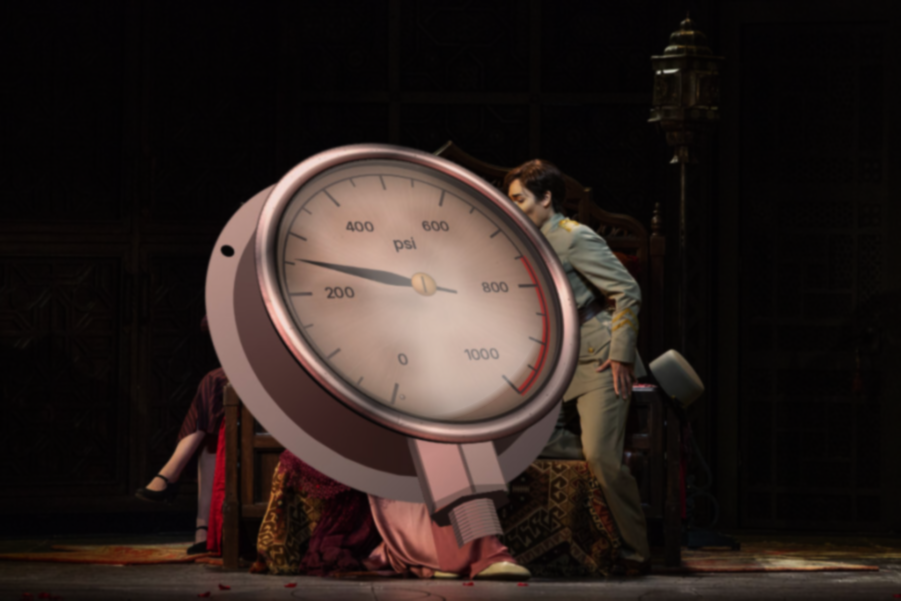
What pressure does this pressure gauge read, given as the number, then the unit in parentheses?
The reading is 250 (psi)
